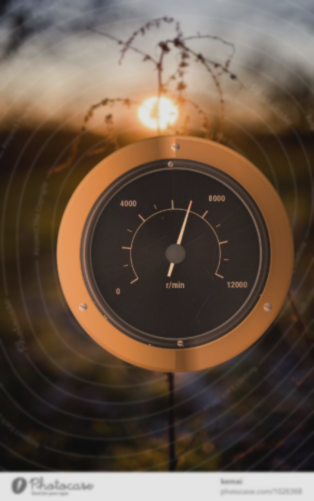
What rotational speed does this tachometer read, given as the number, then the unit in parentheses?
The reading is 7000 (rpm)
